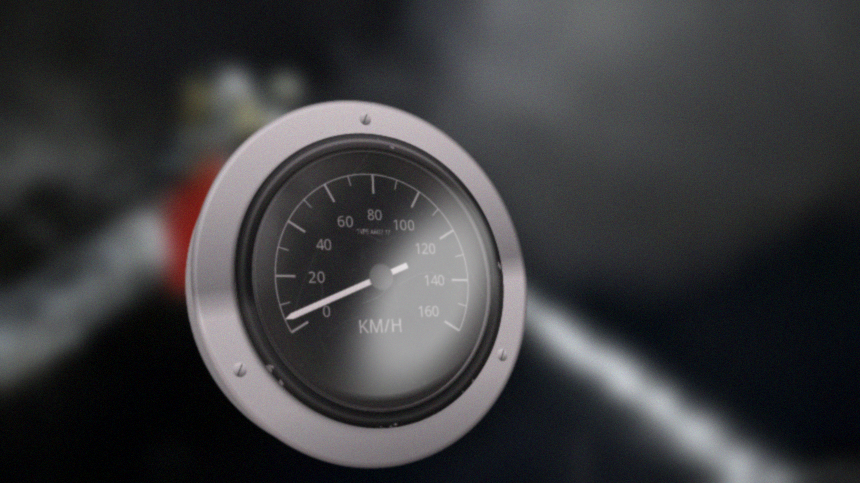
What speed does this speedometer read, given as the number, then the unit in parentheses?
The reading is 5 (km/h)
